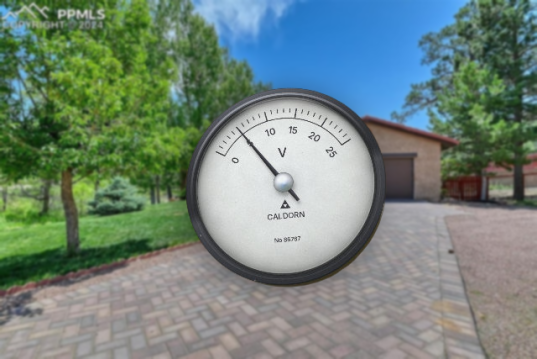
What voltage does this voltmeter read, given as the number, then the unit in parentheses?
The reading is 5 (V)
